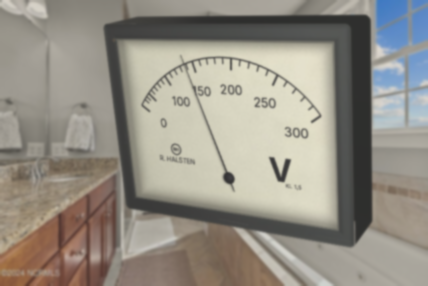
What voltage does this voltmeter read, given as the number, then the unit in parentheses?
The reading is 140 (V)
